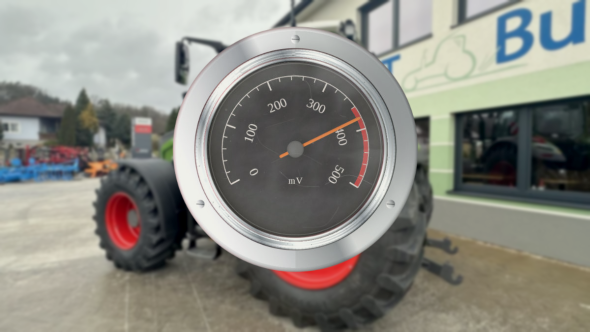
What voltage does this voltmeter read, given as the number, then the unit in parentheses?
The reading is 380 (mV)
